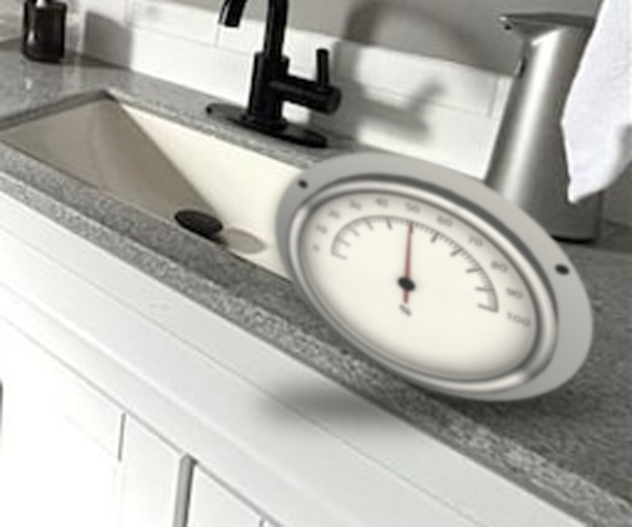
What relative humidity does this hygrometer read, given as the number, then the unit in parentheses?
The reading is 50 (%)
